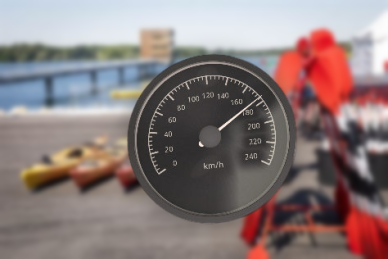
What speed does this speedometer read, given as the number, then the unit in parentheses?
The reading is 176 (km/h)
